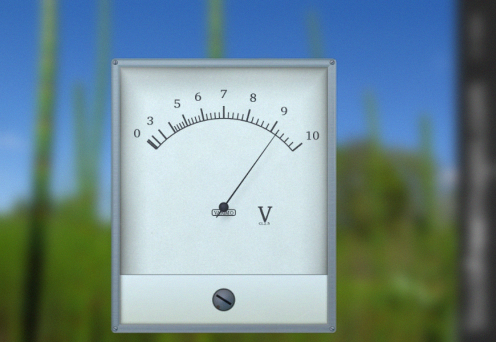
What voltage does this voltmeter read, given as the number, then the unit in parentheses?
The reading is 9.2 (V)
